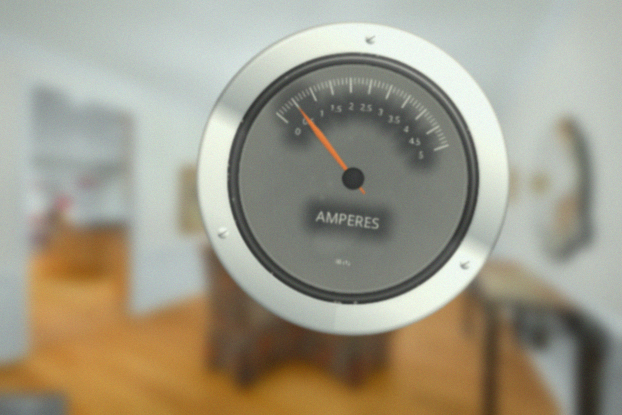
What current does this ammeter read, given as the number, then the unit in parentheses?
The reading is 0.5 (A)
